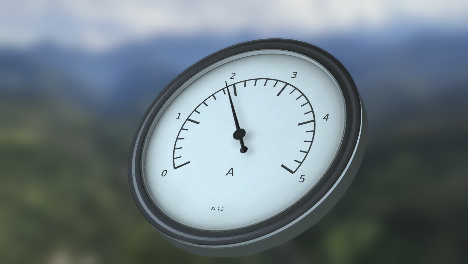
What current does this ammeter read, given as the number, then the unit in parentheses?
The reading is 1.9 (A)
